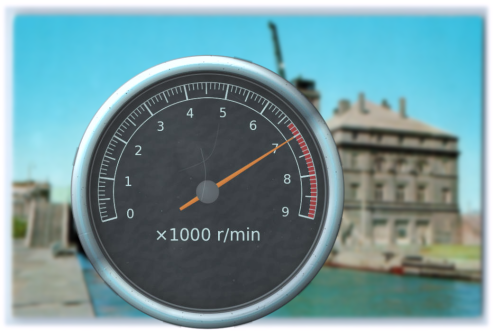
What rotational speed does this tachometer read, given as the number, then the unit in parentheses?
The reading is 7000 (rpm)
